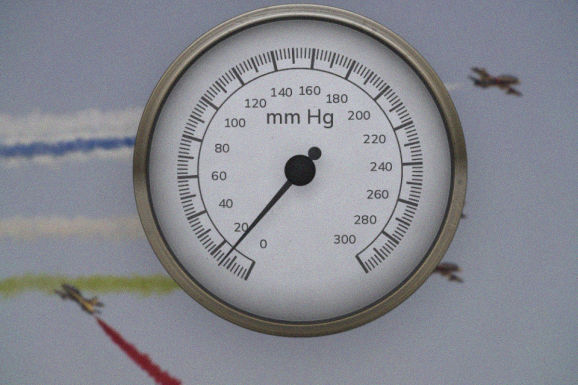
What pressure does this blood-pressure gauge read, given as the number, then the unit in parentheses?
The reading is 14 (mmHg)
